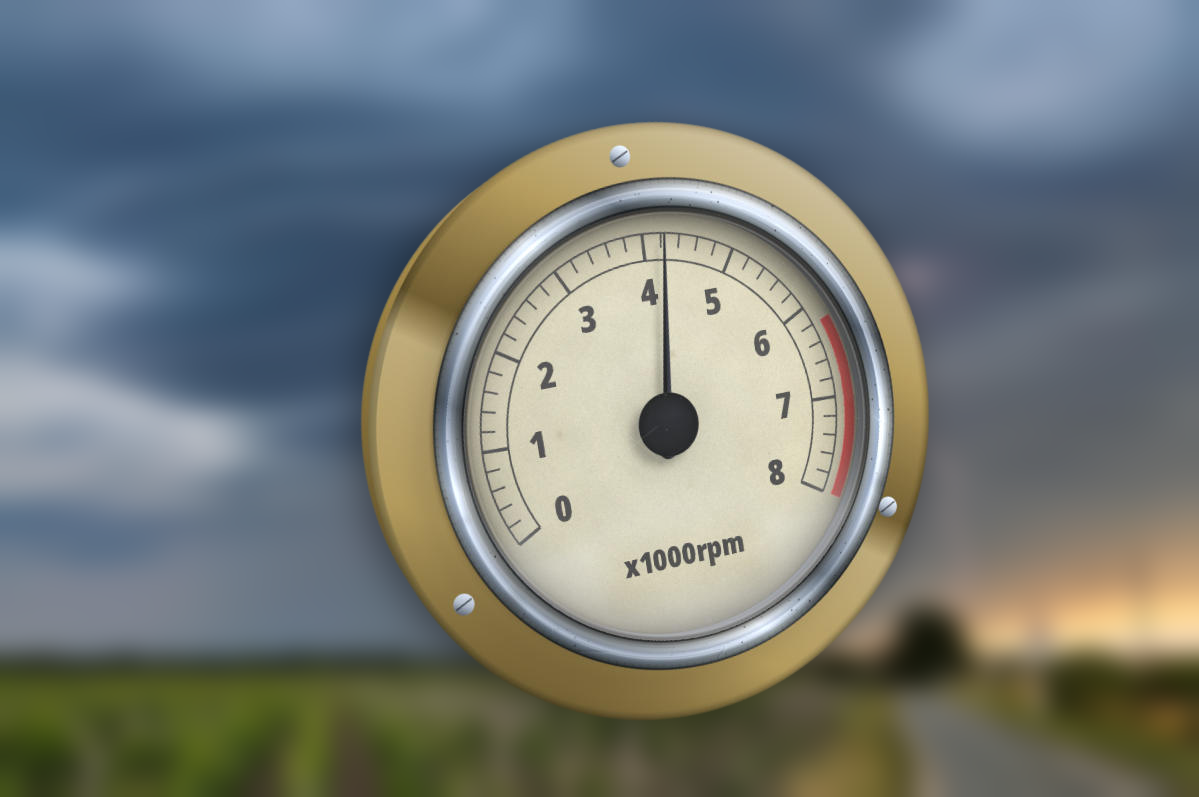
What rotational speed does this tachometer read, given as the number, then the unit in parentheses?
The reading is 4200 (rpm)
